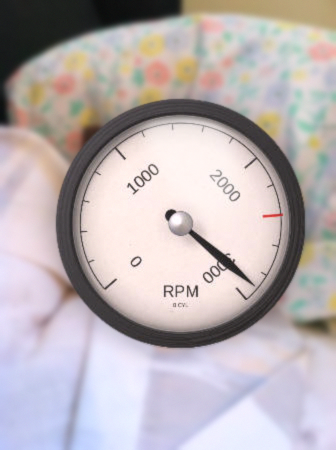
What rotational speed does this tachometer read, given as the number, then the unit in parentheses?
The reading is 2900 (rpm)
